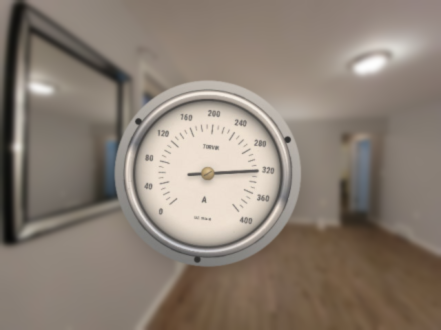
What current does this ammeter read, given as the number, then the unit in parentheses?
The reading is 320 (A)
